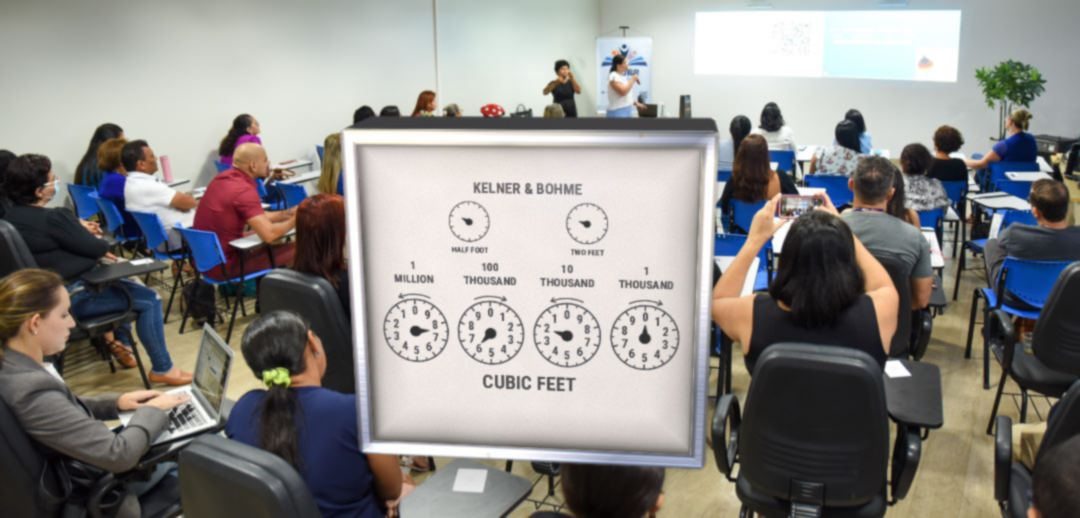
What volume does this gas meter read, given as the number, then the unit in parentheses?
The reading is 762000 (ft³)
